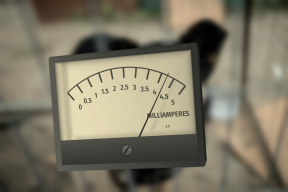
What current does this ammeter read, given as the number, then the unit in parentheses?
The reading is 4.25 (mA)
